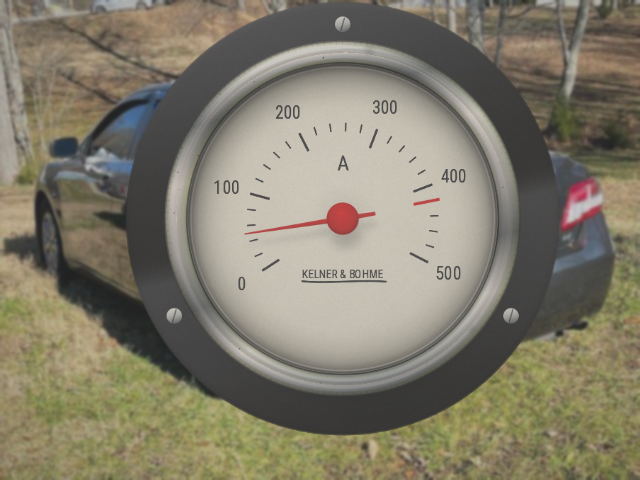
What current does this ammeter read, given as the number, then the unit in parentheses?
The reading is 50 (A)
